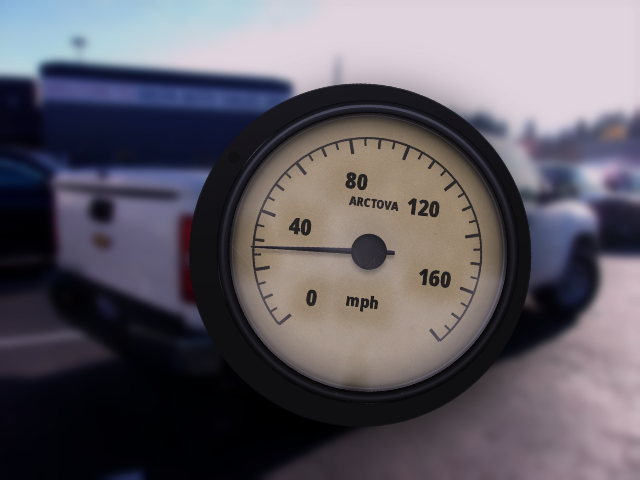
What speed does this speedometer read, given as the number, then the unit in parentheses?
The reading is 27.5 (mph)
